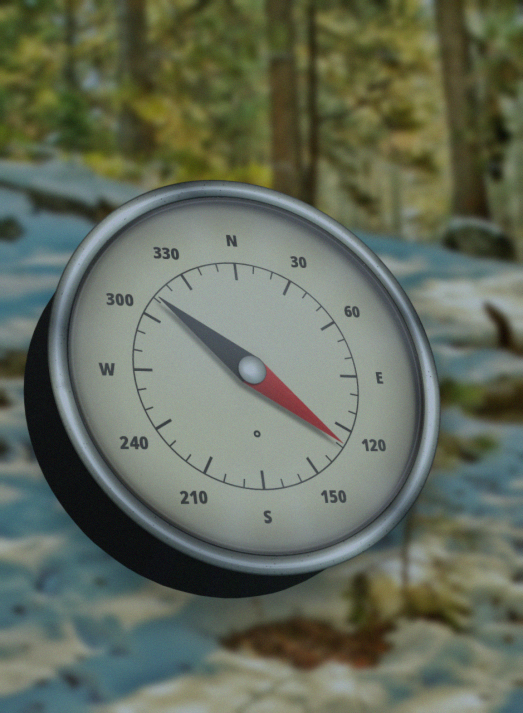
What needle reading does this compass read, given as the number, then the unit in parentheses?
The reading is 130 (°)
